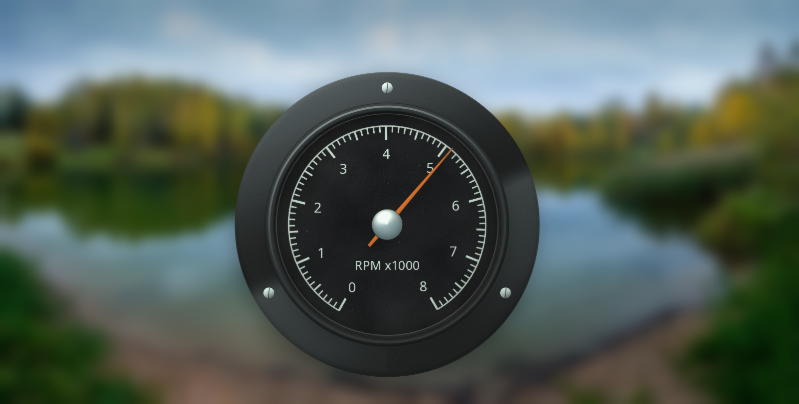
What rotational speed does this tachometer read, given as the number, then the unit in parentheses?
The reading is 5100 (rpm)
